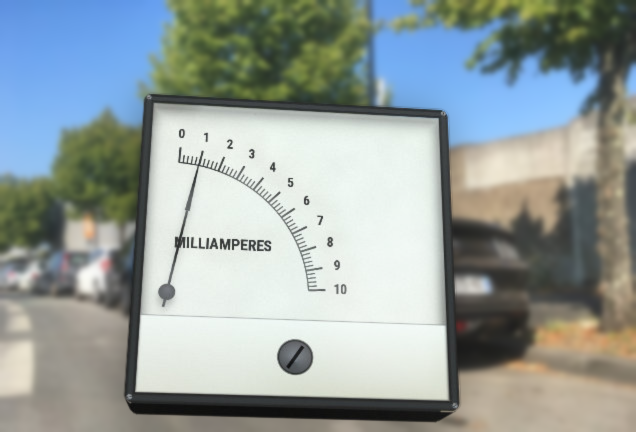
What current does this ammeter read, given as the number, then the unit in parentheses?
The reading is 1 (mA)
